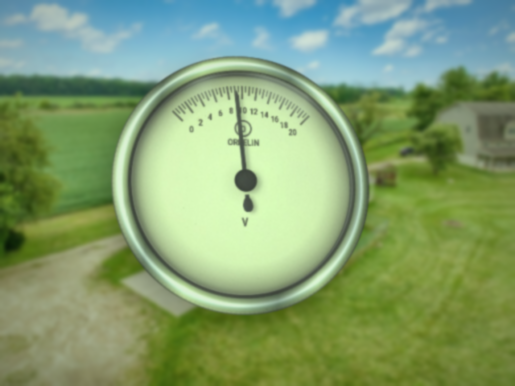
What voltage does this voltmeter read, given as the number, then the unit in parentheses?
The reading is 9 (V)
